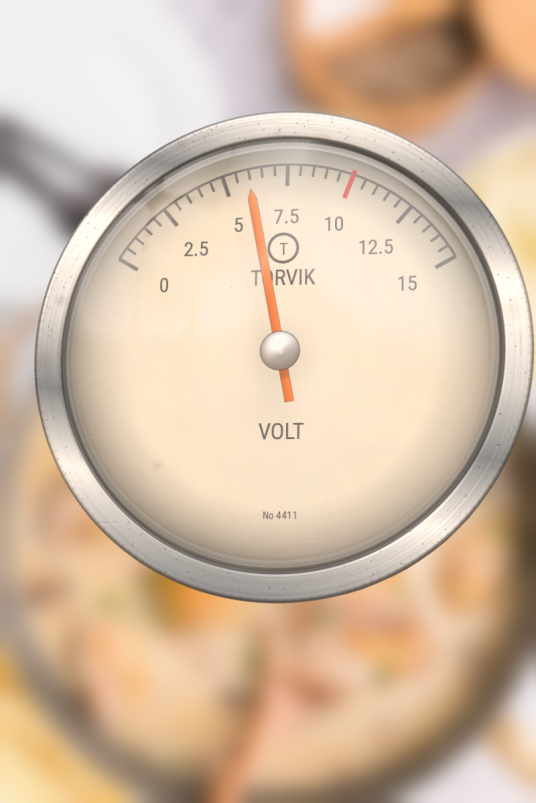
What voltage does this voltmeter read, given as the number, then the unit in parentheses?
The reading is 6 (V)
